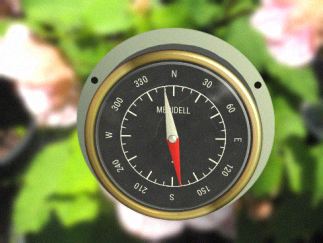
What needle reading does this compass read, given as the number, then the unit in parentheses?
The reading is 170 (°)
